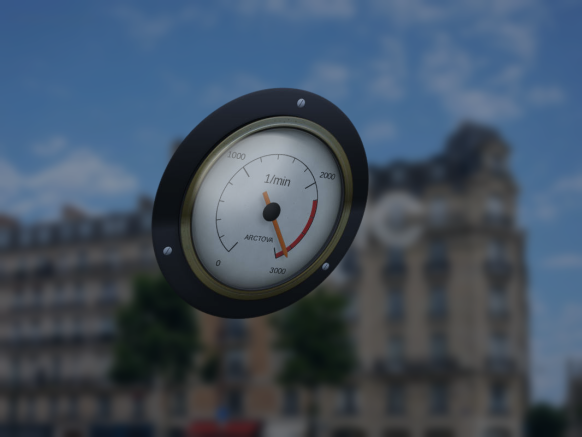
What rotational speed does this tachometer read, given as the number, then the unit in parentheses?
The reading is 2900 (rpm)
